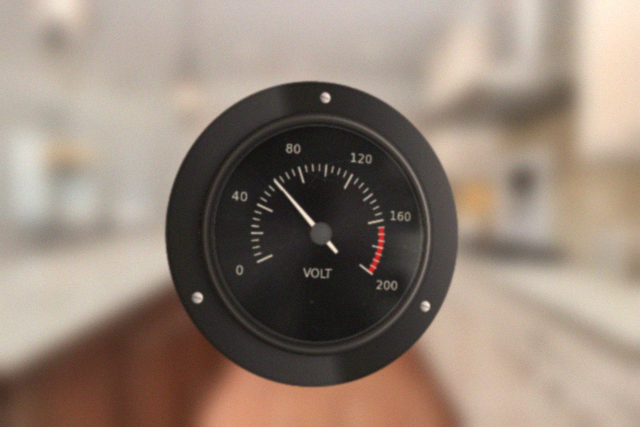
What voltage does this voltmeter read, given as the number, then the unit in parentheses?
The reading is 60 (V)
